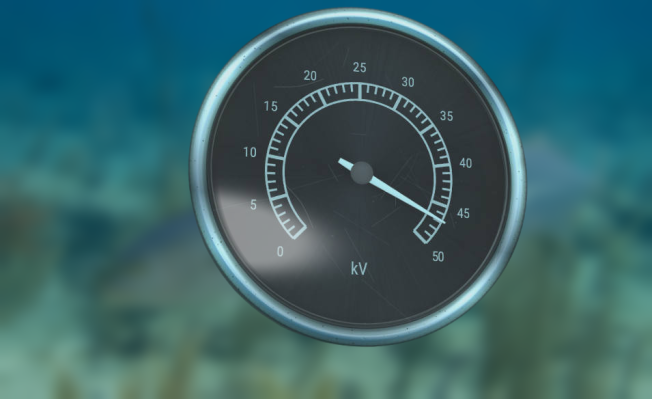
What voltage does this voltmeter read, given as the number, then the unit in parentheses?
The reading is 47 (kV)
